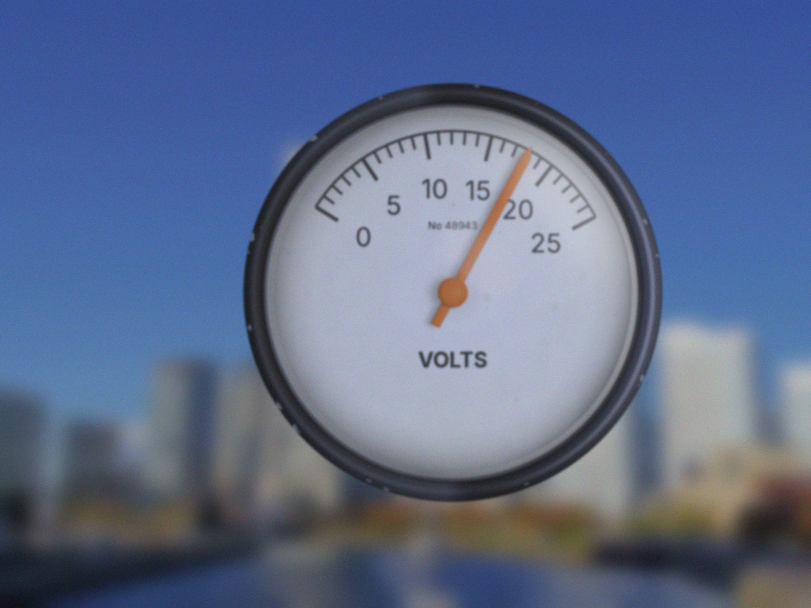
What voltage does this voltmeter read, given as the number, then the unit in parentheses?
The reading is 18 (V)
